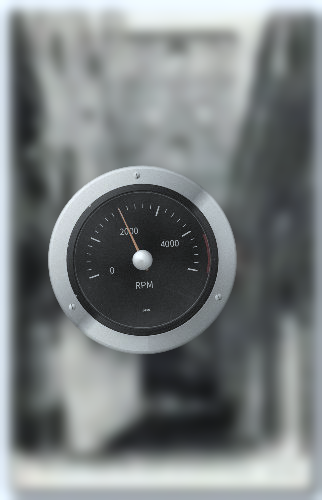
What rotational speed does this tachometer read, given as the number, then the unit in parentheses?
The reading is 2000 (rpm)
